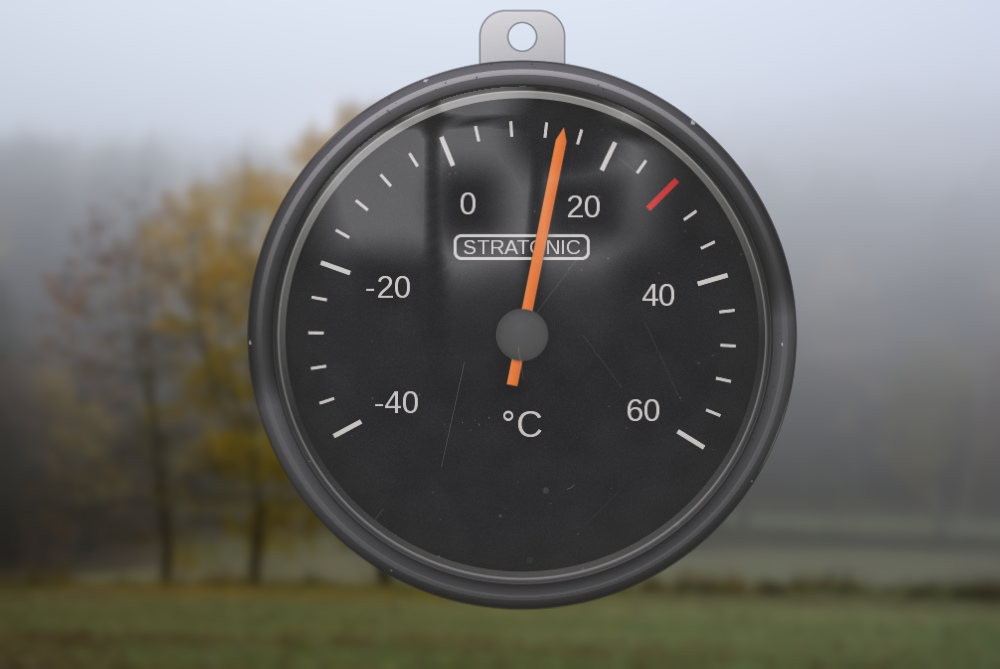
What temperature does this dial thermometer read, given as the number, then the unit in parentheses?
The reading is 14 (°C)
